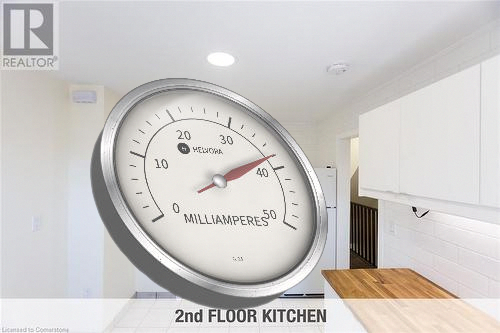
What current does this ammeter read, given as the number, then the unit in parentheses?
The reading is 38 (mA)
